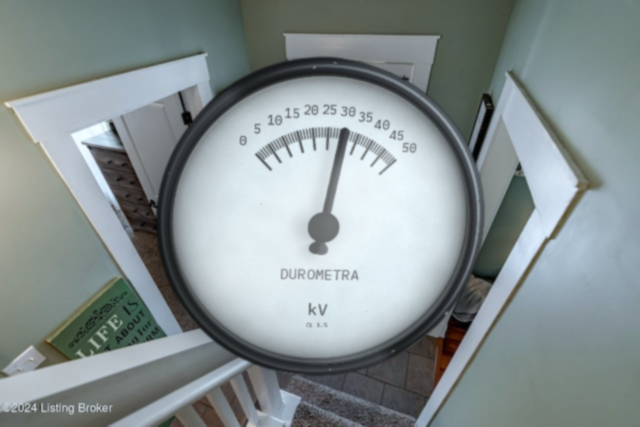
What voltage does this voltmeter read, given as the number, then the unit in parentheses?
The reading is 30 (kV)
